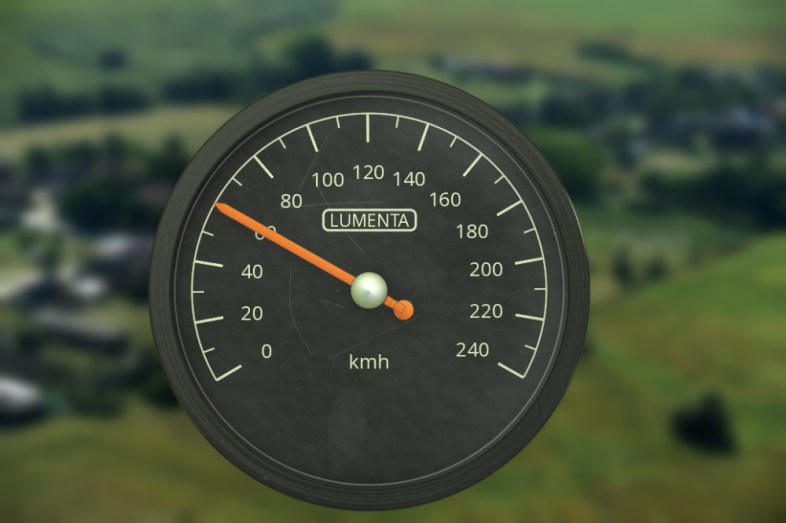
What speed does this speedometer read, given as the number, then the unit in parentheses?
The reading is 60 (km/h)
